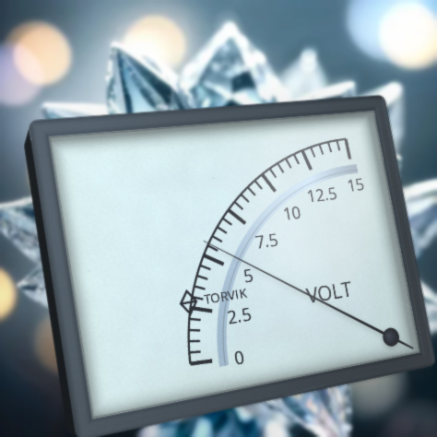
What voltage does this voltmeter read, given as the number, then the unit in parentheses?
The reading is 5.5 (V)
